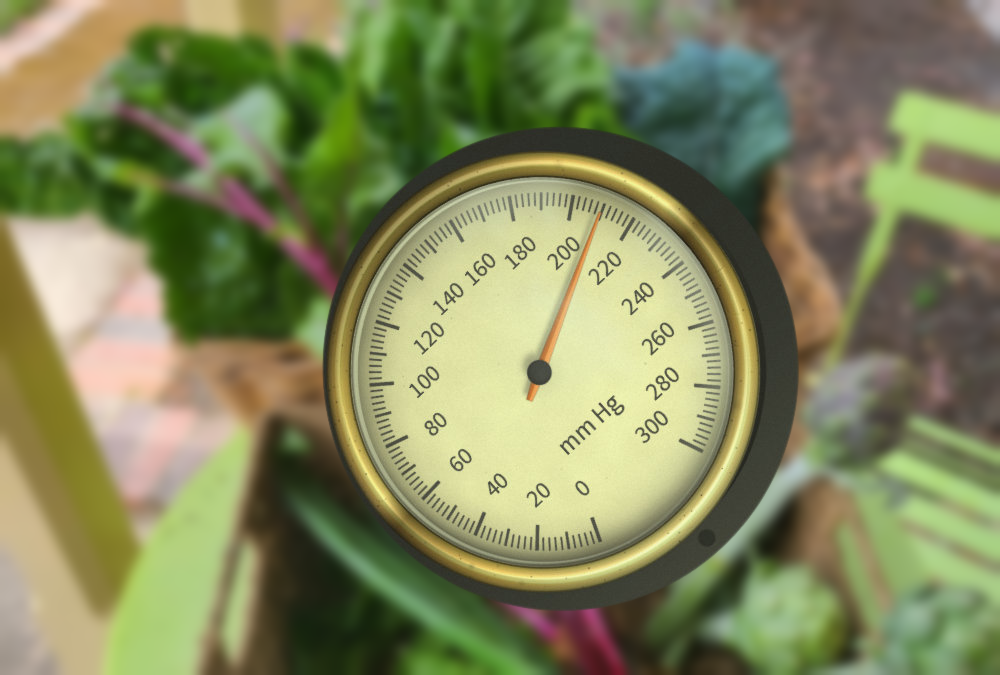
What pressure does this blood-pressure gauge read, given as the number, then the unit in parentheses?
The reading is 210 (mmHg)
